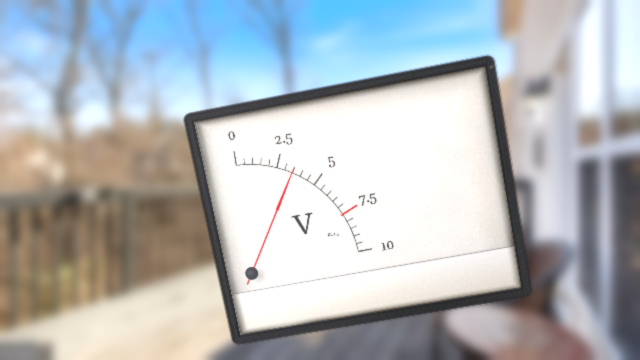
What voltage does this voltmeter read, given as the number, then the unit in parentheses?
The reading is 3.5 (V)
